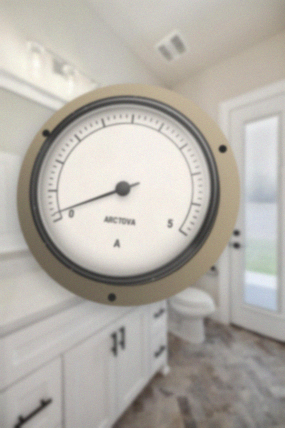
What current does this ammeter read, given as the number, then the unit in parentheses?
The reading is 0.1 (A)
